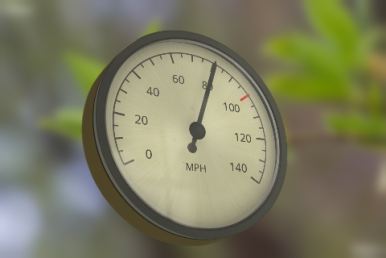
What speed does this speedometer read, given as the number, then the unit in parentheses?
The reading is 80 (mph)
